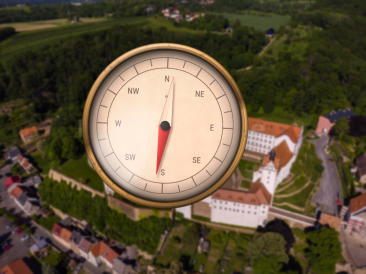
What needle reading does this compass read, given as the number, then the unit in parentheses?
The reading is 187.5 (°)
